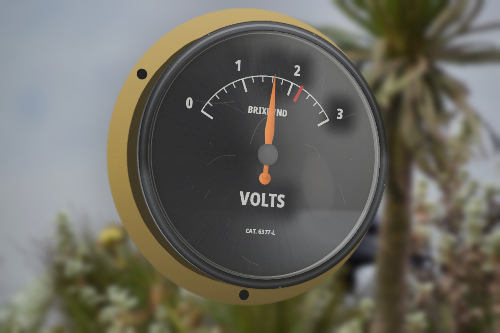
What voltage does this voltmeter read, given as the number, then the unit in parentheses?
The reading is 1.6 (V)
